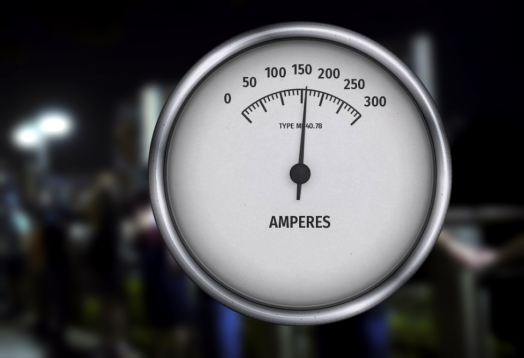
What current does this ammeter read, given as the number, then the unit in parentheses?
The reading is 160 (A)
